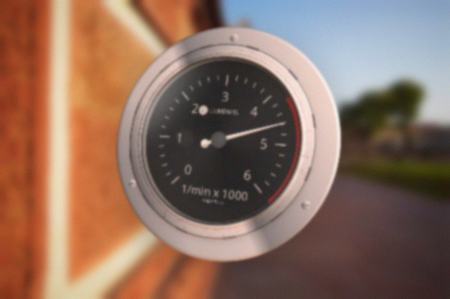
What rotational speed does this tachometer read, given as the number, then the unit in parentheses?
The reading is 4600 (rpm)
